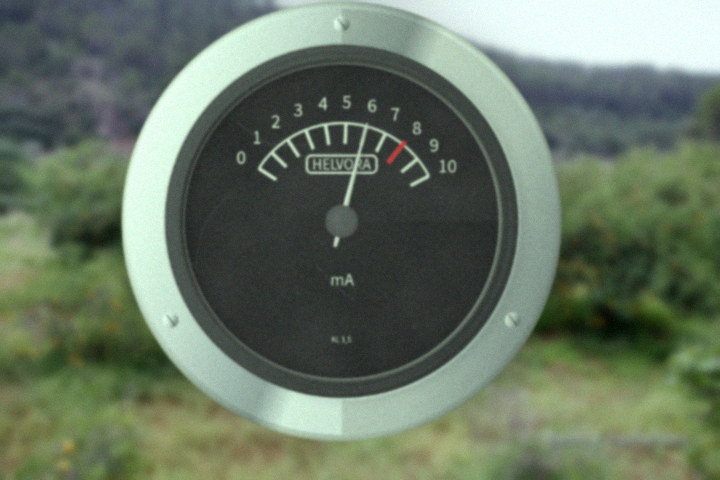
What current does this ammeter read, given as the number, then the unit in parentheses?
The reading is 6 (mA)
